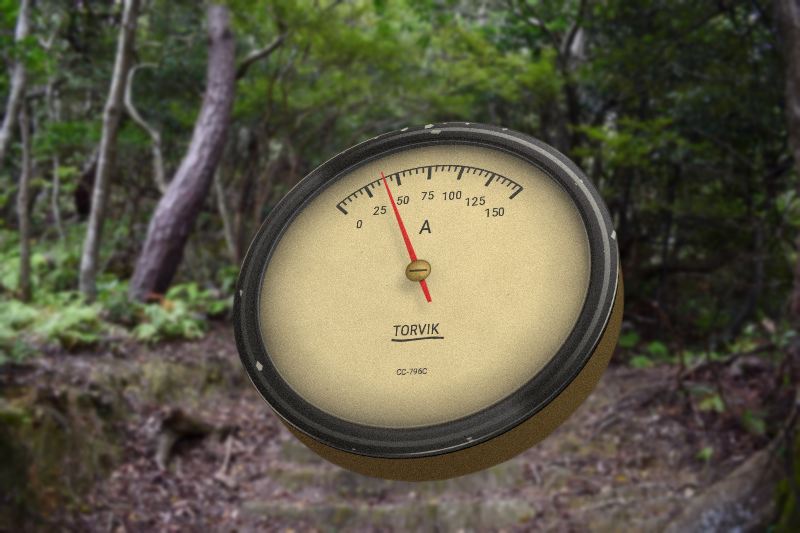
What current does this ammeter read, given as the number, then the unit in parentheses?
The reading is 40 (A)
